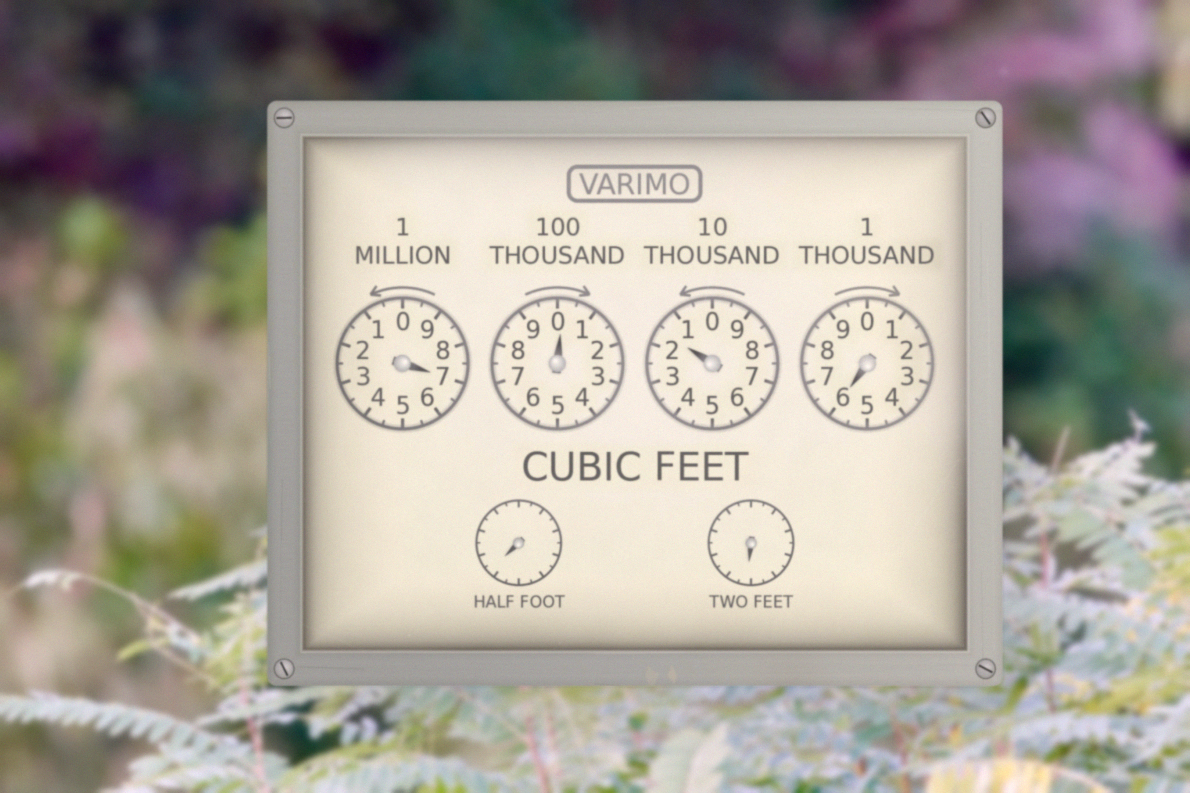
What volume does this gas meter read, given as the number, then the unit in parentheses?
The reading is 701600 (ft³)
